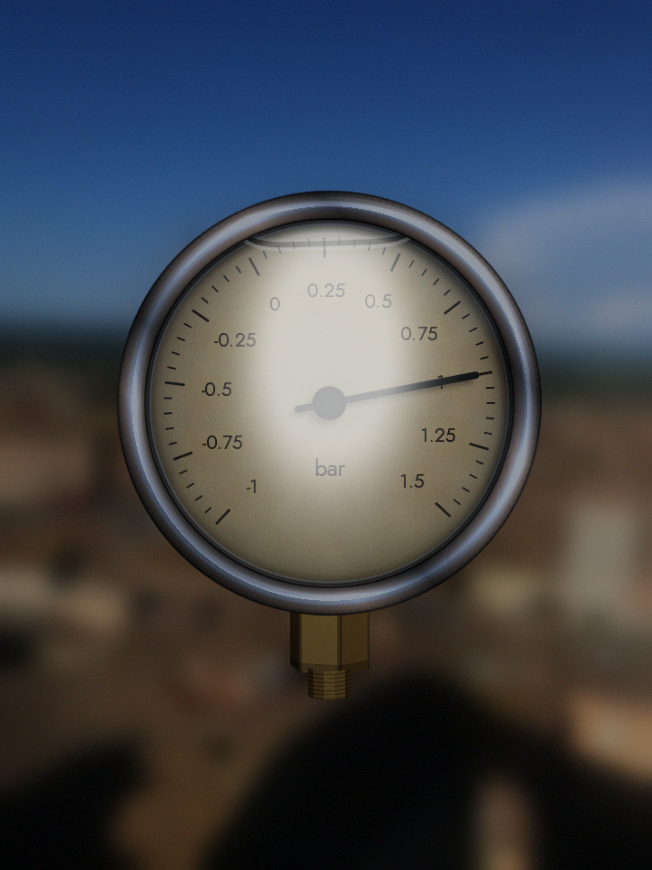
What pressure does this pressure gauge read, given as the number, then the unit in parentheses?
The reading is 1 (bar)
